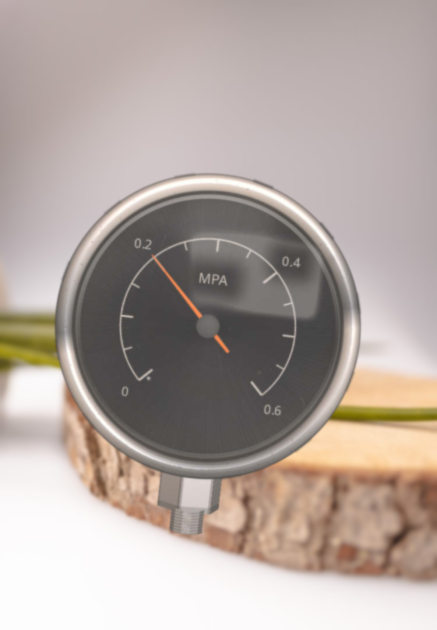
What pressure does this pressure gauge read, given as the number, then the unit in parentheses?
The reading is 0.2 (MPa)
